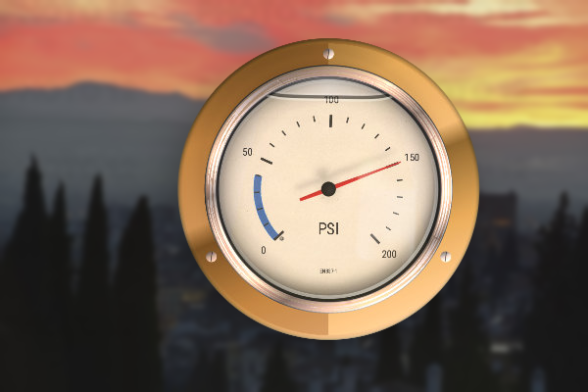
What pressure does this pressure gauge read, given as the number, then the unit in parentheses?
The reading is 150 (psi)
